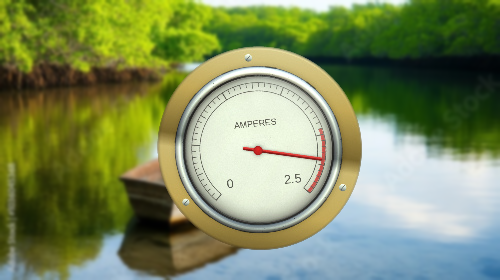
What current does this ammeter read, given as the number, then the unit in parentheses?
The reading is 2.2 (A)
